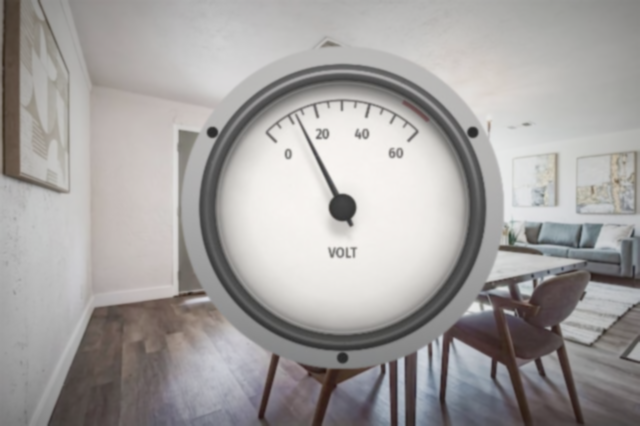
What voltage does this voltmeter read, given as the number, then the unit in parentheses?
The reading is 12.5 (V)
